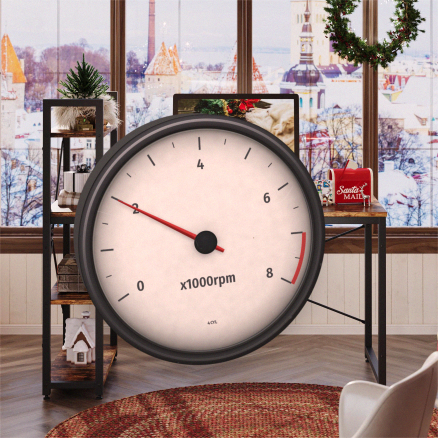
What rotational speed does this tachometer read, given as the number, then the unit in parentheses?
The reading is 2000 (rpm)
